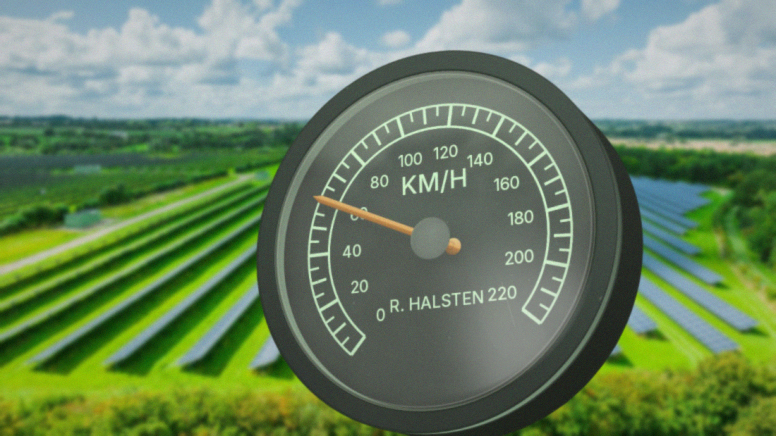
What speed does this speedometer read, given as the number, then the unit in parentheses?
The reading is 60 (km/h)
